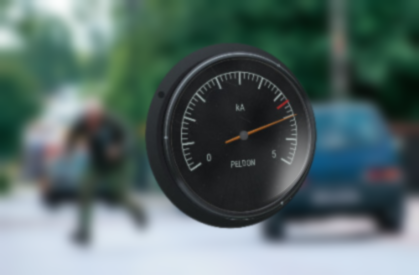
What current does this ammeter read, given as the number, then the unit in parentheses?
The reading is 4 (kA)
